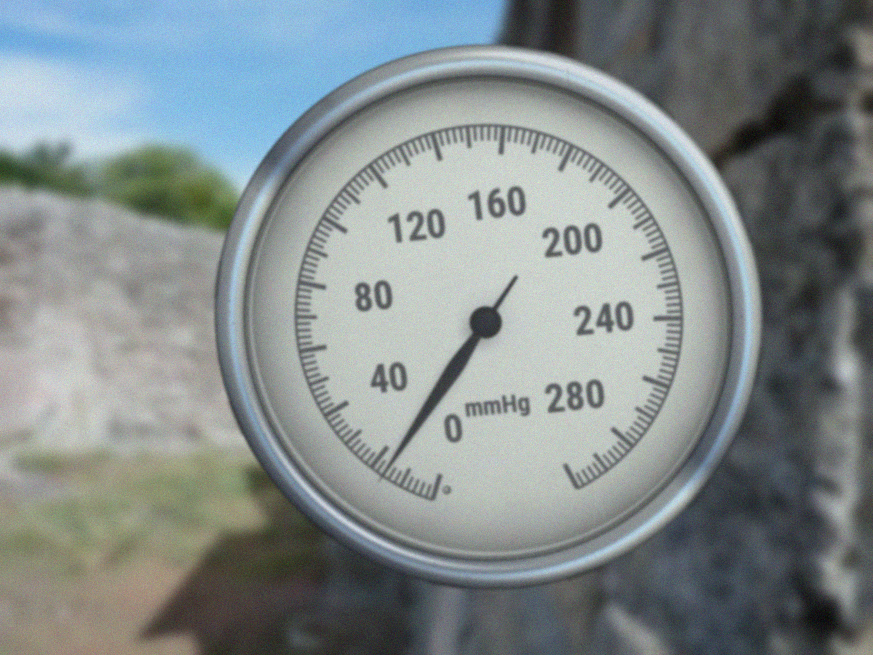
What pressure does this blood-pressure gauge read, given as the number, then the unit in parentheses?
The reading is 16 (mmHg)
